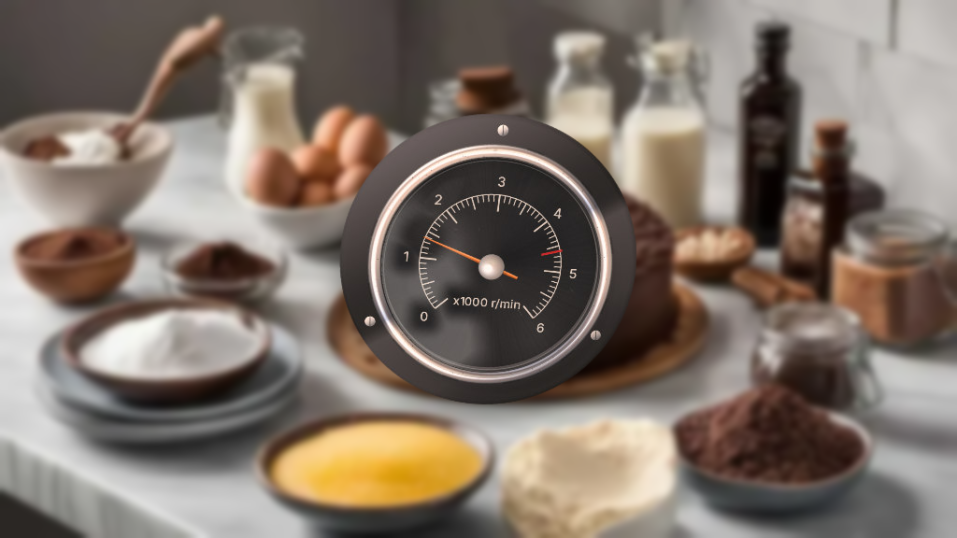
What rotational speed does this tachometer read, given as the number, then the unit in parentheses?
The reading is 1400 (rpm)
